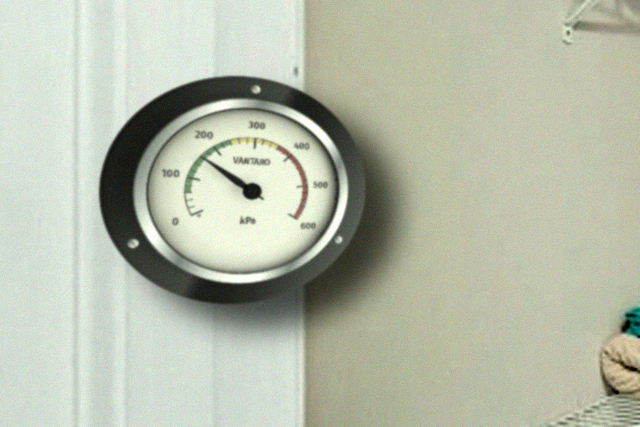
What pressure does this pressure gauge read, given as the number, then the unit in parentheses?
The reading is 160 (kPa)
